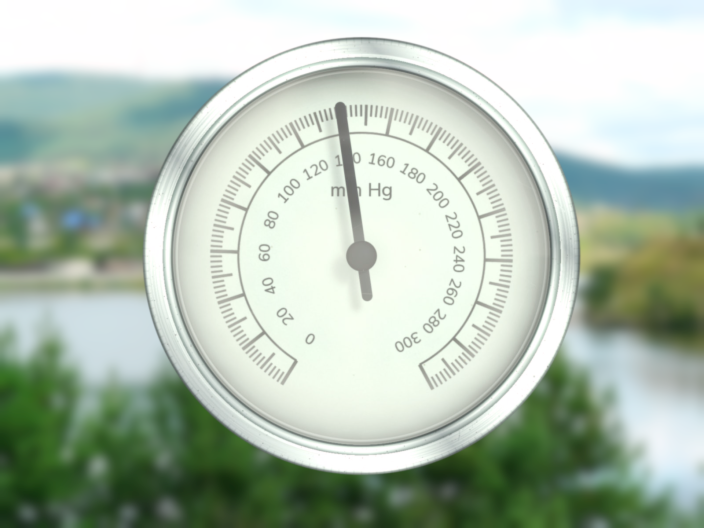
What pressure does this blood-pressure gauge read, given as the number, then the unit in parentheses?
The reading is 140 (mmHg)
